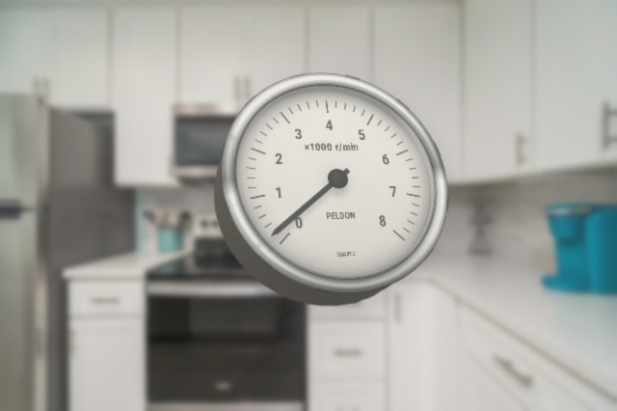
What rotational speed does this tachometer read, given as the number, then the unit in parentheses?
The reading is 200 (rpm)
